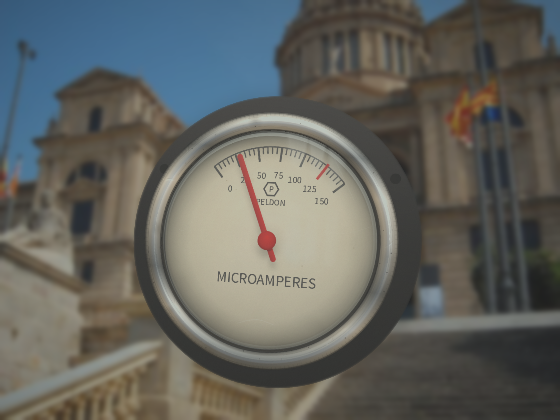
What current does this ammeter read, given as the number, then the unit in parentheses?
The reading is 30 (µA)
